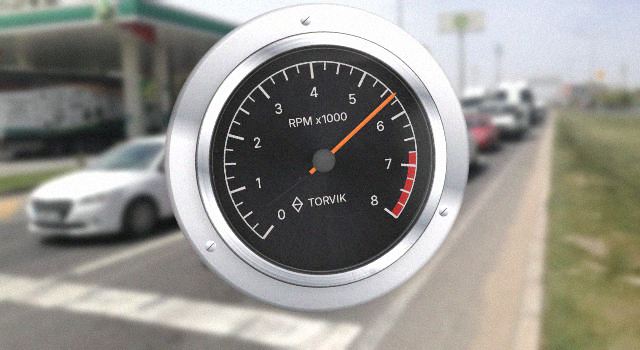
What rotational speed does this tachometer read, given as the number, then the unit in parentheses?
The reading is 5625 (rpm)
